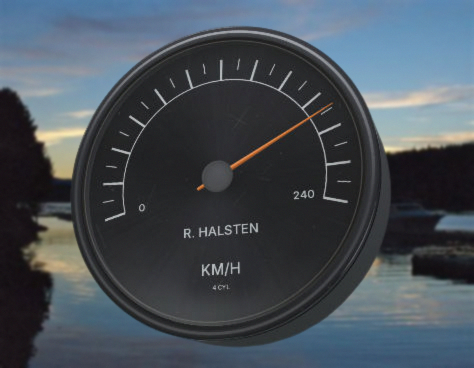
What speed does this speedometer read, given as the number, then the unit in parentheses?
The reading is 190 (km/h)
